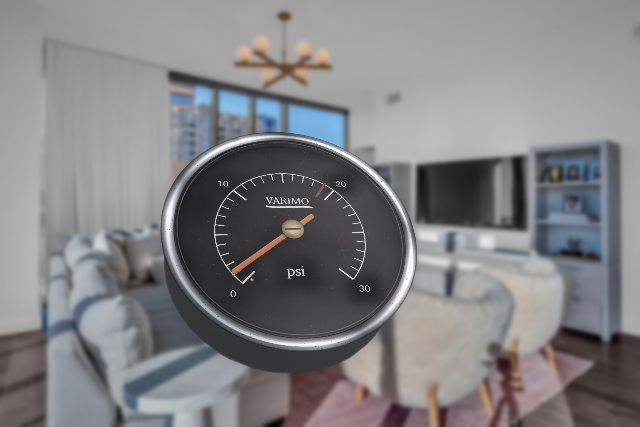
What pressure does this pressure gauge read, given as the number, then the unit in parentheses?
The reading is 1 (psi)
